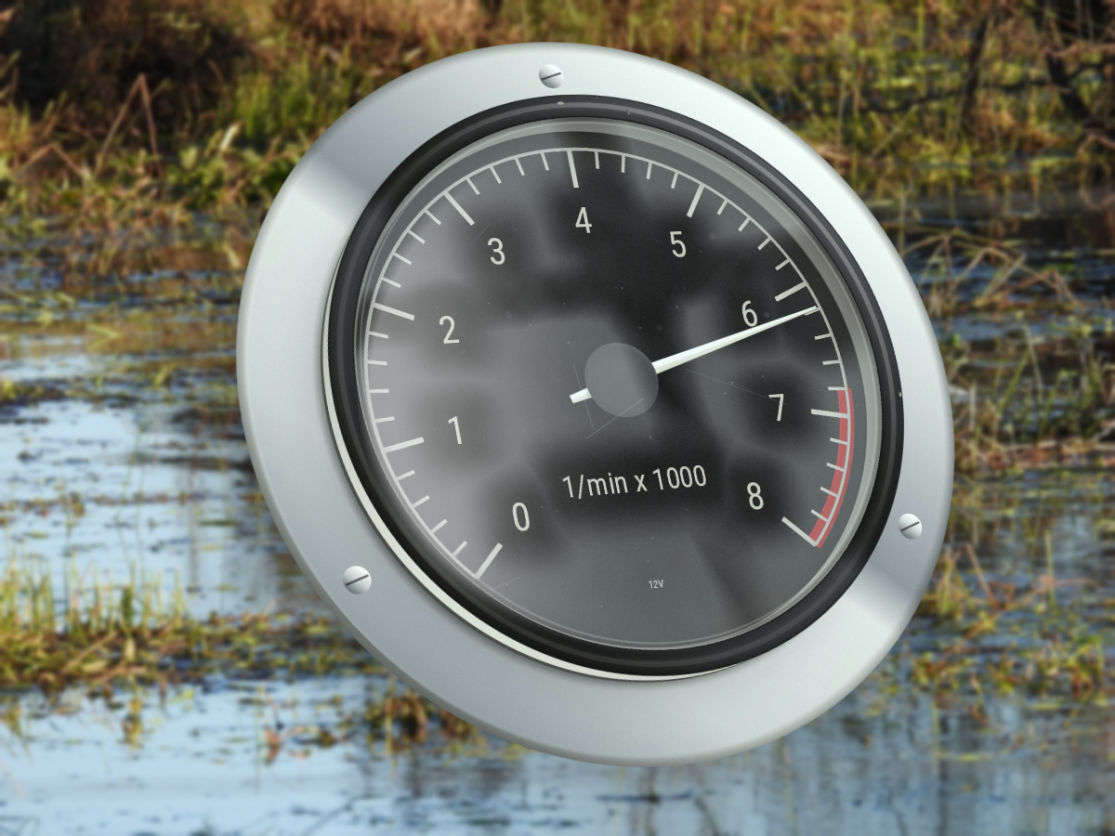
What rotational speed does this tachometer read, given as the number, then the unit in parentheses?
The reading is 6200 (rpm)
